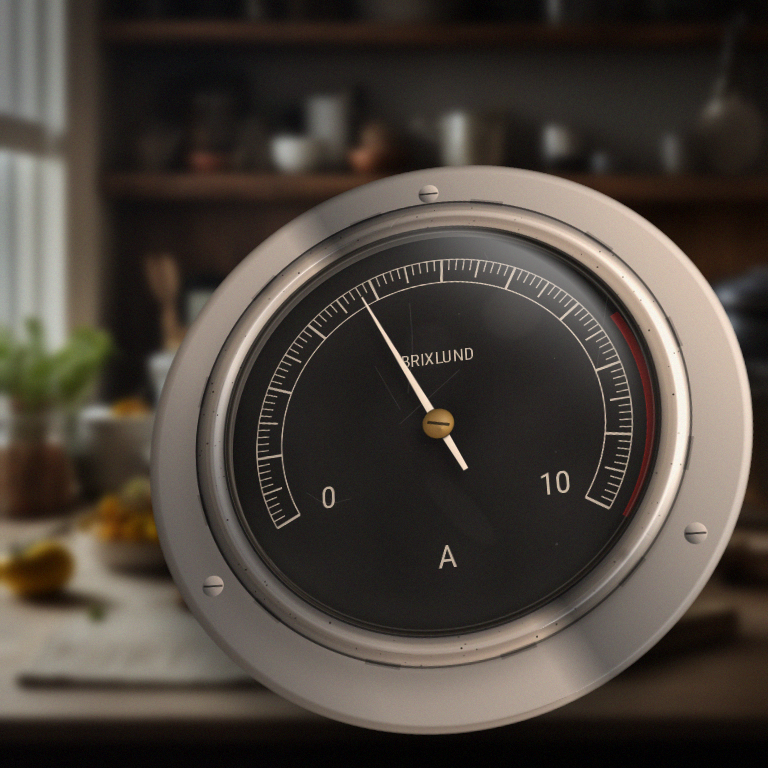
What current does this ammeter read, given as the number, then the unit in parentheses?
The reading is 3.8 (A)
